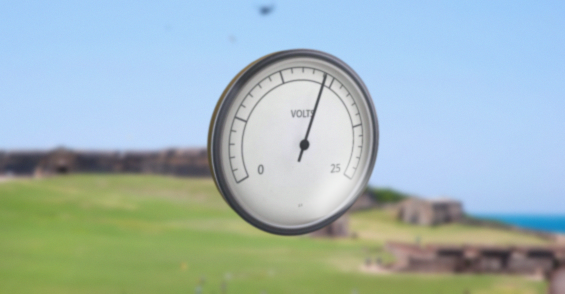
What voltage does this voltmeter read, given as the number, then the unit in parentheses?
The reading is 14 (V)
